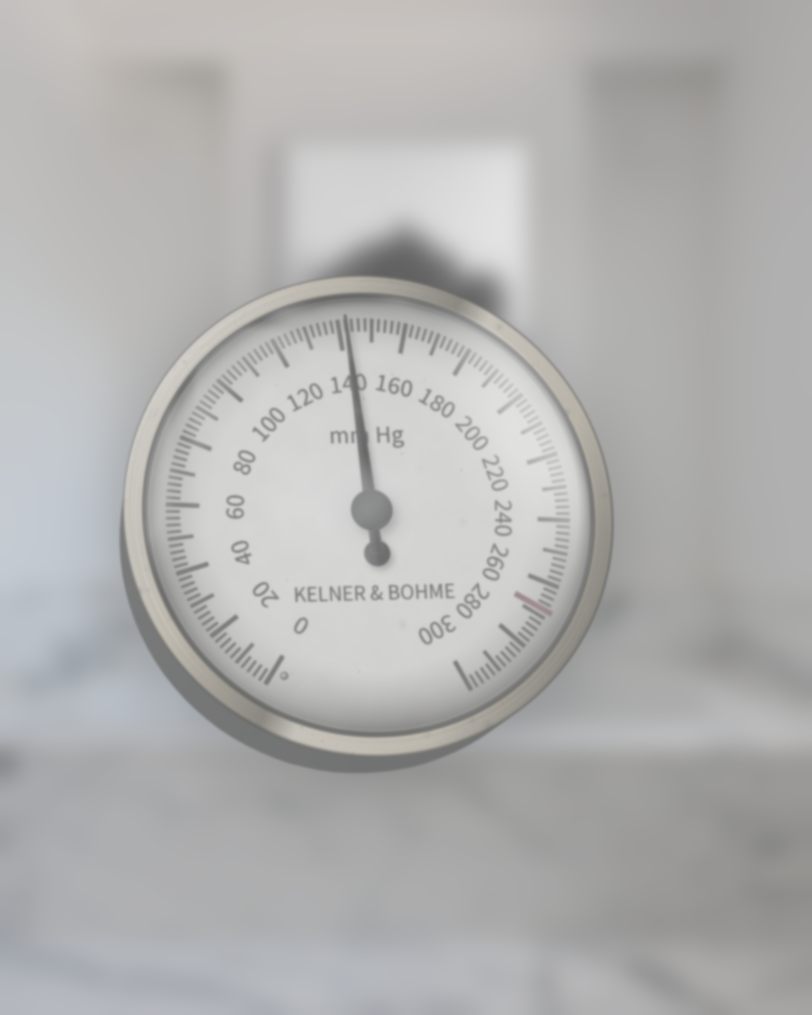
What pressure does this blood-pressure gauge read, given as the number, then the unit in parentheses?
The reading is 142 (mmHg)
